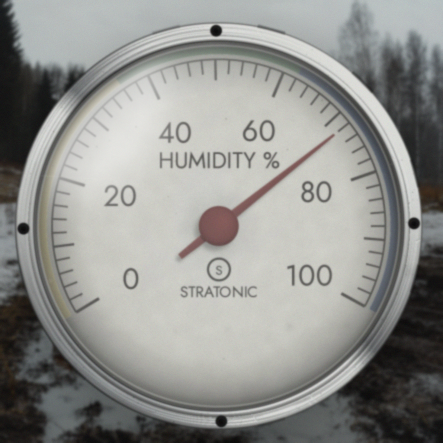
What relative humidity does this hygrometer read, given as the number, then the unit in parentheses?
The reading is 72 (%)
